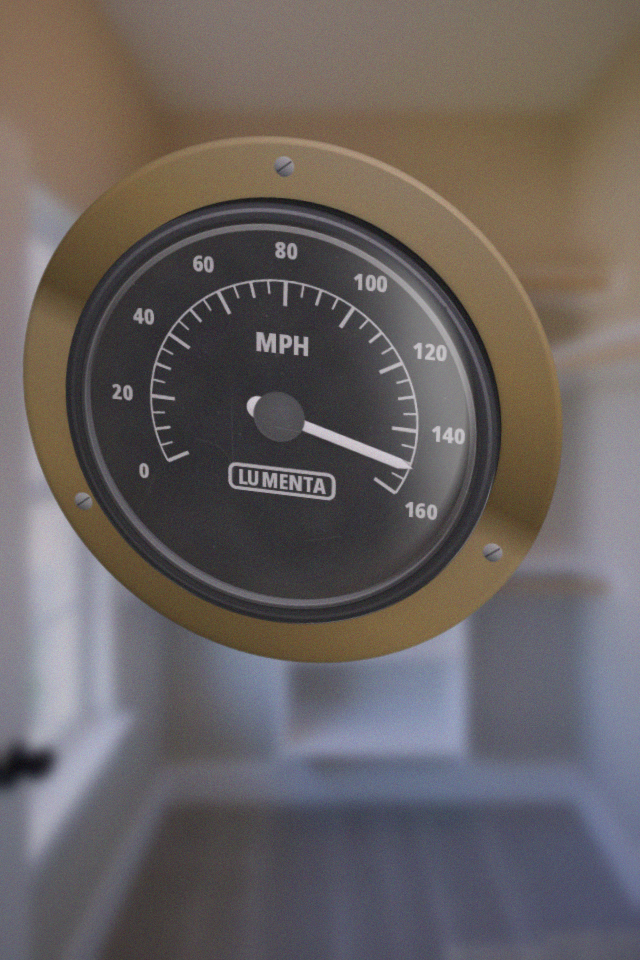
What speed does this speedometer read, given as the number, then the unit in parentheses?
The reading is 150 (mph)
